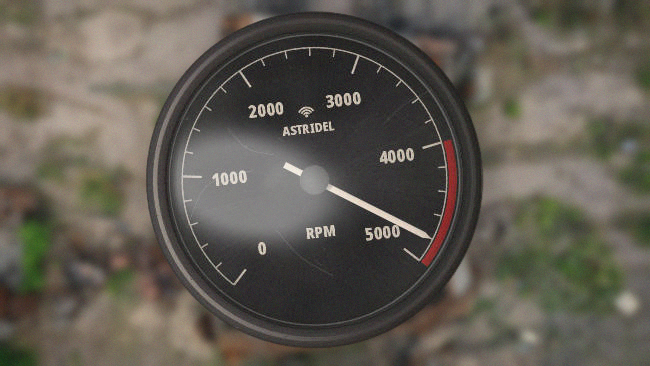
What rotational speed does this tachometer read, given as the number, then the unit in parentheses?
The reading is 4800 (rpm)
